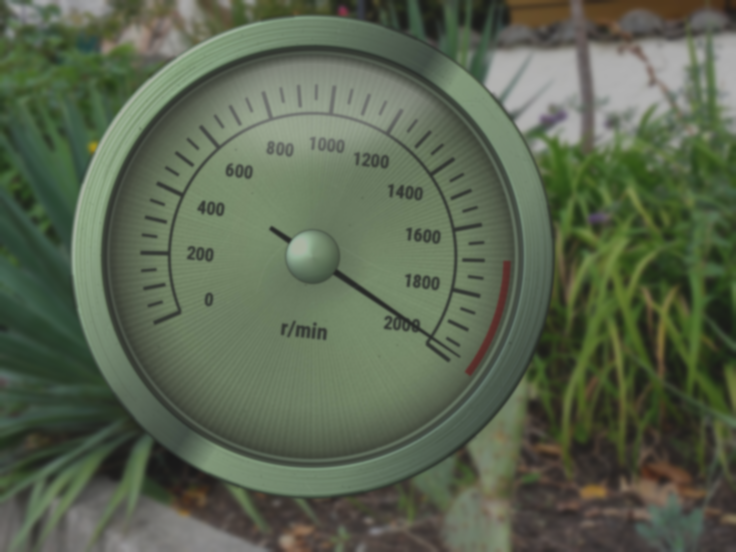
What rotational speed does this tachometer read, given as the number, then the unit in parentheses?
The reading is 1975 (rpm)
